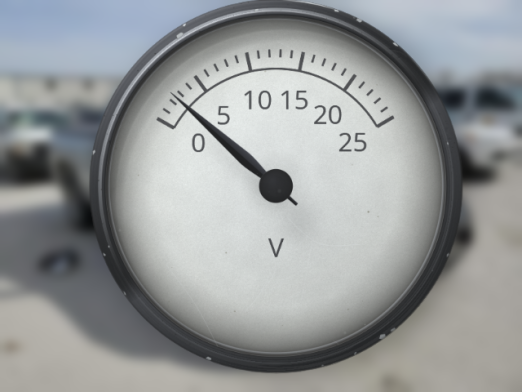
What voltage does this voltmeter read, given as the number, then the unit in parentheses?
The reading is 2.5 (V)
